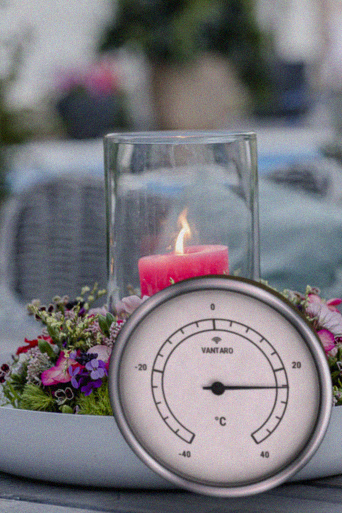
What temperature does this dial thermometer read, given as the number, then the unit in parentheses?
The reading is 24 (°C)
